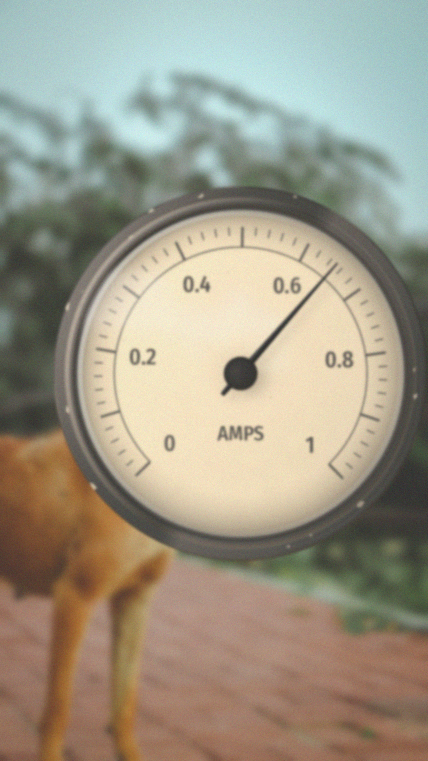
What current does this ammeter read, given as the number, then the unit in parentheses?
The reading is 0.65 (A)
